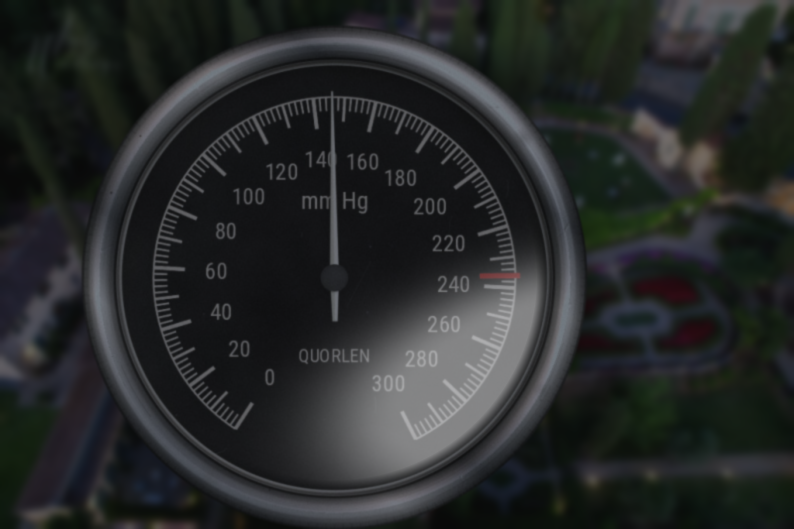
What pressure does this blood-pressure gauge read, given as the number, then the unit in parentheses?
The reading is 146 (mmHg)
